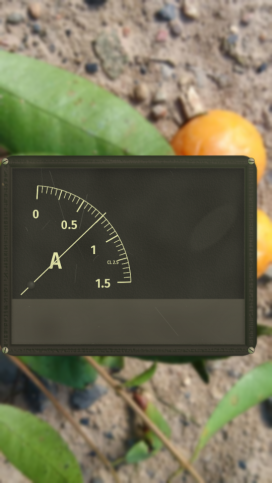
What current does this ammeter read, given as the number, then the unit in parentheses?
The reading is 0.75 (A)
